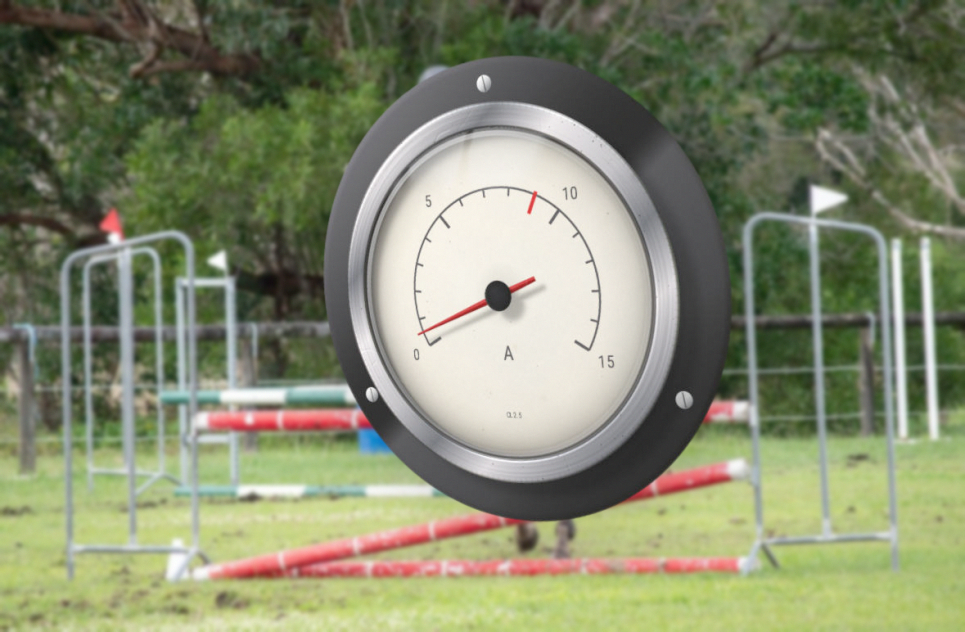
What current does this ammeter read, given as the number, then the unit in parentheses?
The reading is 0.5 (A)
